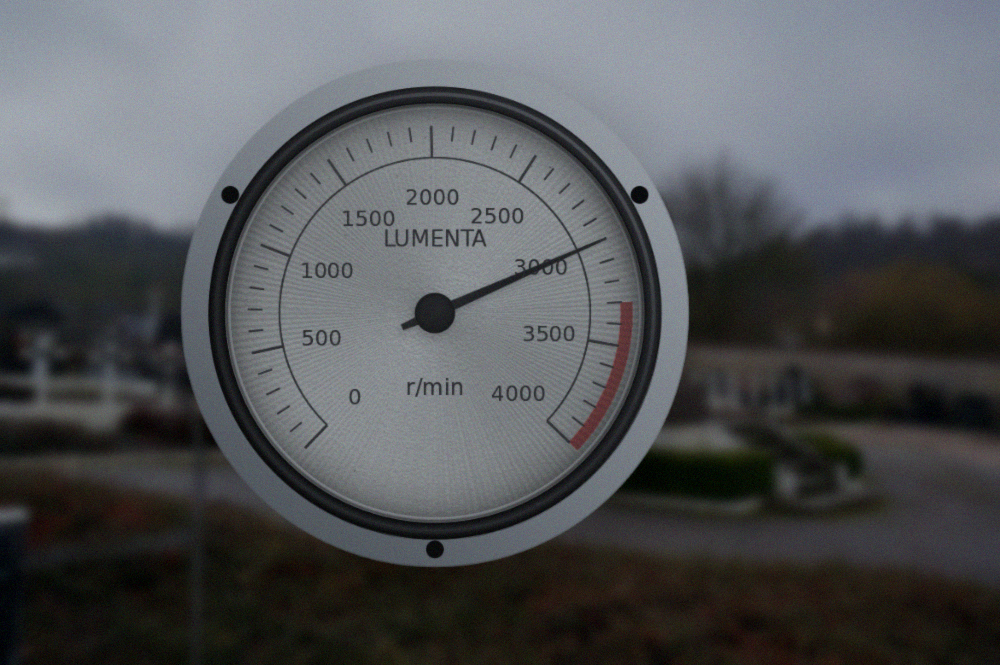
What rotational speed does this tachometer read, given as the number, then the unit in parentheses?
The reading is 3000 (rpm)
